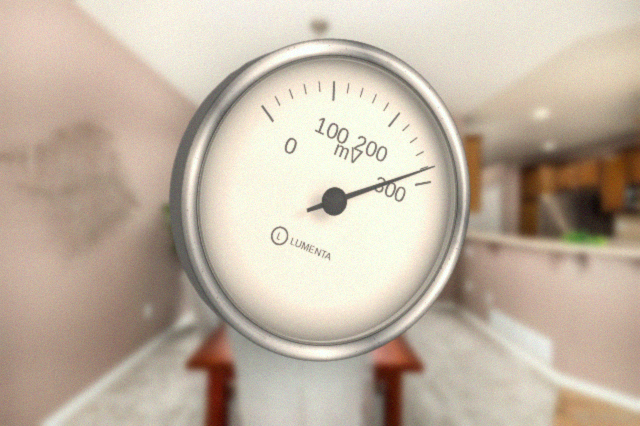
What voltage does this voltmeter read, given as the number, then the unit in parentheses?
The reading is 280 (mV)
